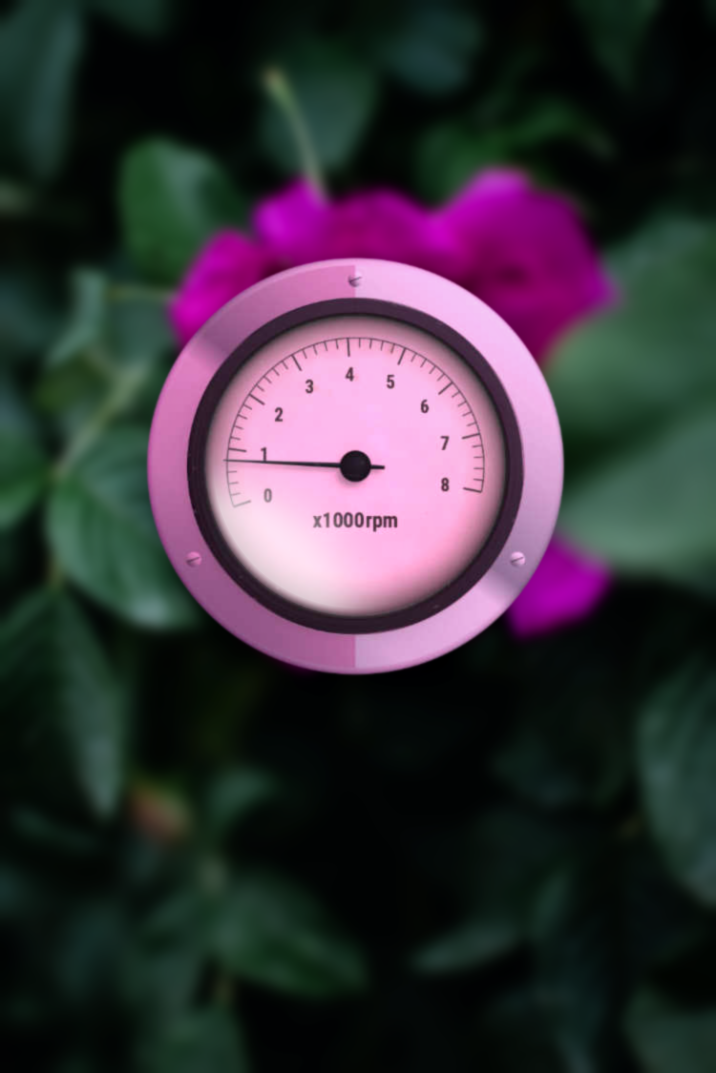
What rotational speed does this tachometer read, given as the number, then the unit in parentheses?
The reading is 800 (rpm)
